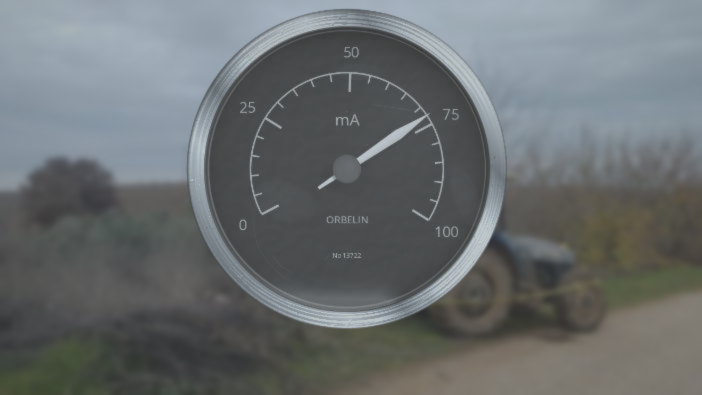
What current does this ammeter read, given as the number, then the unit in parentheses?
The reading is 72.5 (mA)
